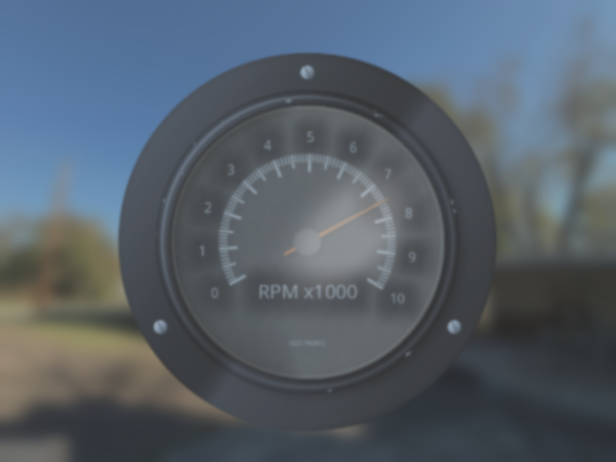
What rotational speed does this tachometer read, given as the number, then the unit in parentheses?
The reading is 7500 (rpm)
